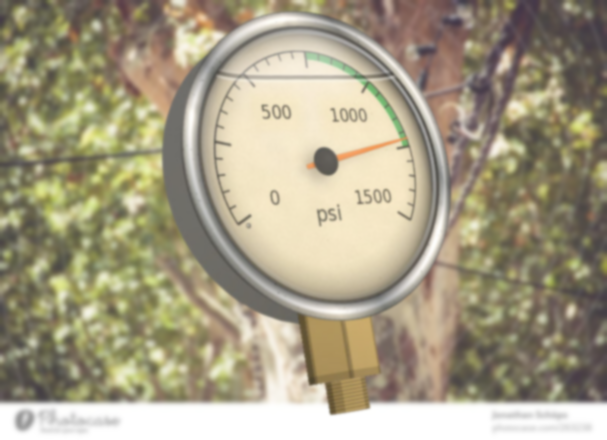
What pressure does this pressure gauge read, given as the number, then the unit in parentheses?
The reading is 1225 (psi)
